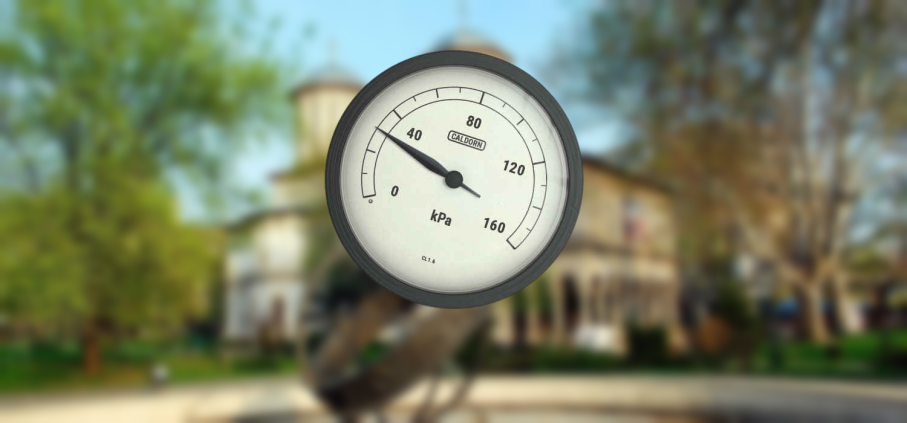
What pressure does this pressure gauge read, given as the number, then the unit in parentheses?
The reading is 30 (kPa)
